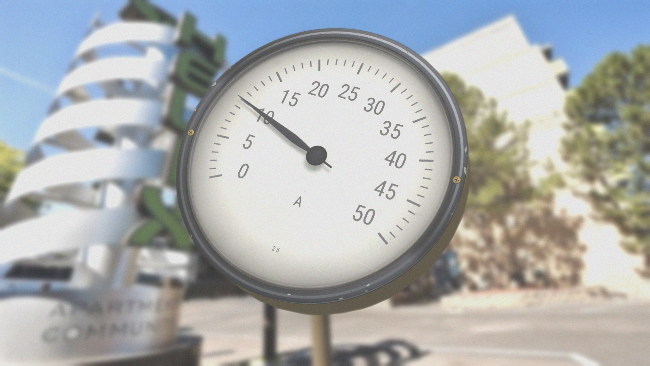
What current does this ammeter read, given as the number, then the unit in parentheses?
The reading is 10 (A)
